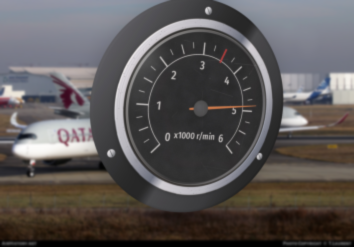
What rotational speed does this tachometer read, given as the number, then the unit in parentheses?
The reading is 4875 (rpm)
